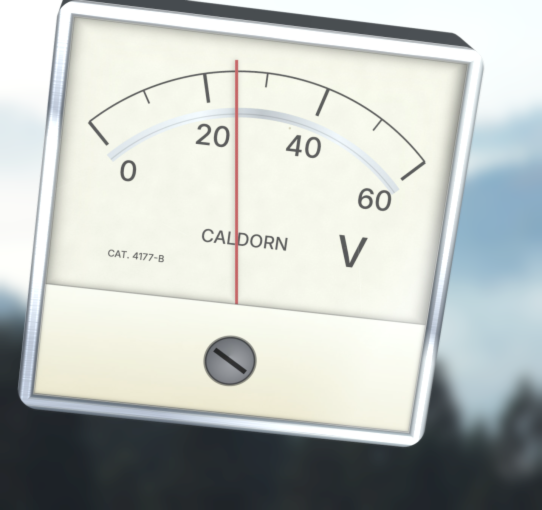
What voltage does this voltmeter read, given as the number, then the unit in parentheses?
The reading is 25 (V)
